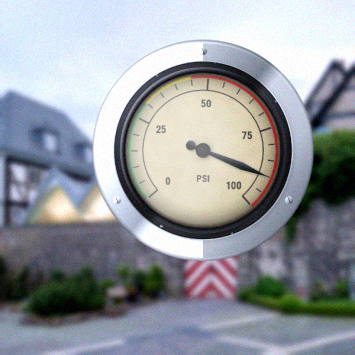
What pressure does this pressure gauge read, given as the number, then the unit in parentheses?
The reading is 90 (psi)
